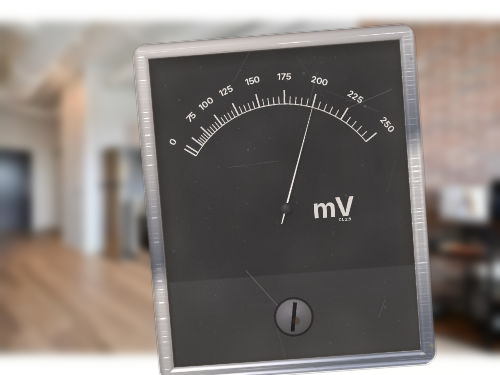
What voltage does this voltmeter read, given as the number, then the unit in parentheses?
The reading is 200 (mV)
